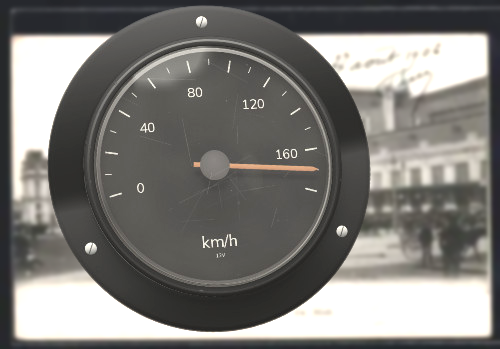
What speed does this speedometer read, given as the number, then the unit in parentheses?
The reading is 170 (km/h)
